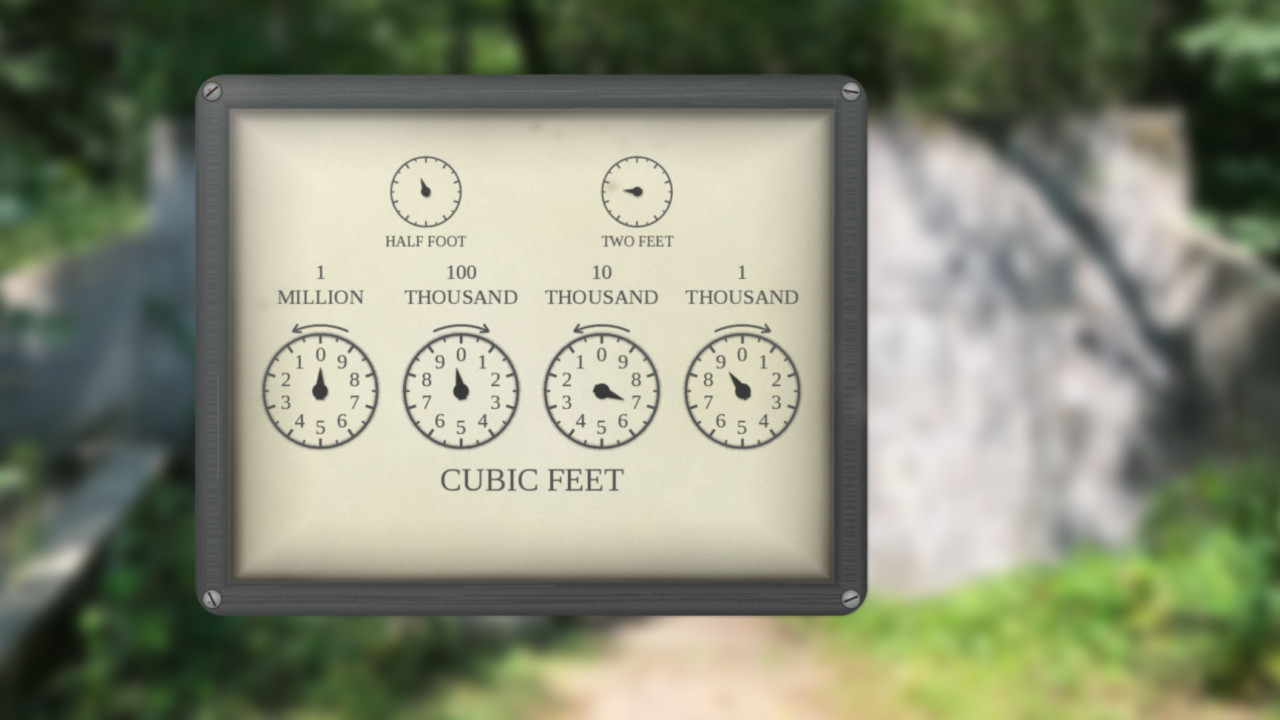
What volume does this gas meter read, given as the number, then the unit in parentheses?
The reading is 996900 (ft³)
